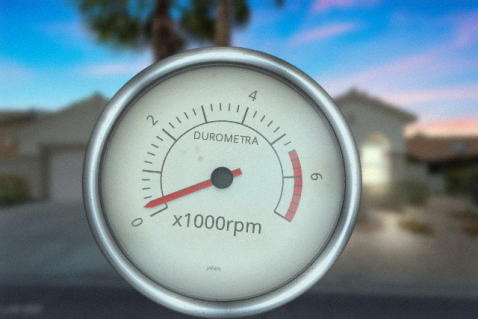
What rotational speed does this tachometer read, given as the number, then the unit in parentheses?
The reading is 200 (rpm)
